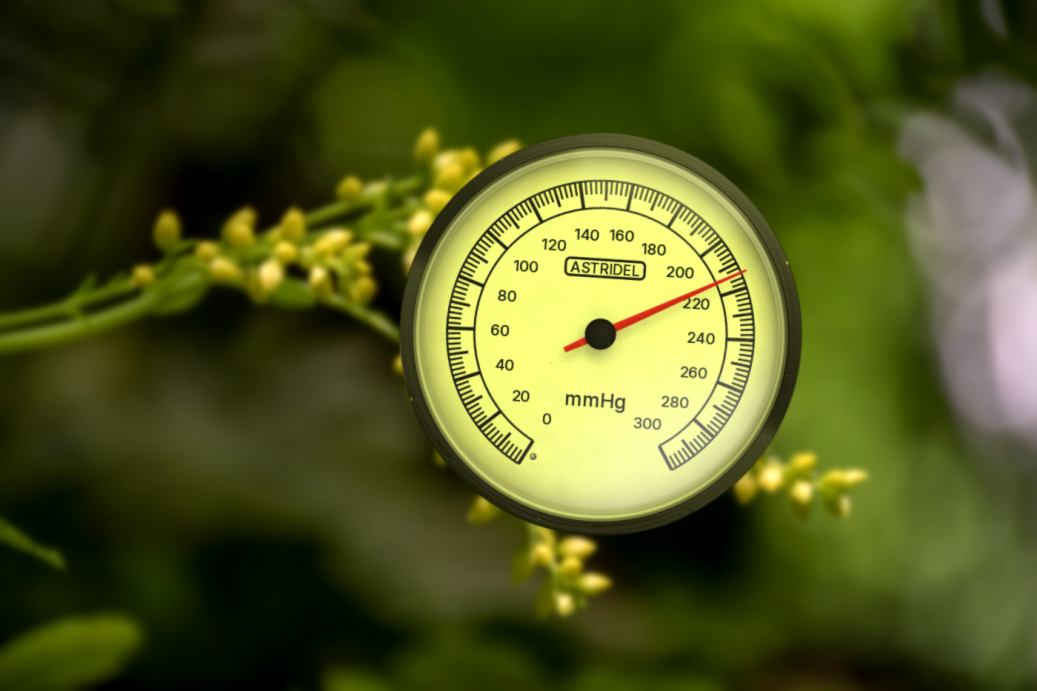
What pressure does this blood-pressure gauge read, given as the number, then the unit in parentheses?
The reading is 214 (mmHg)
